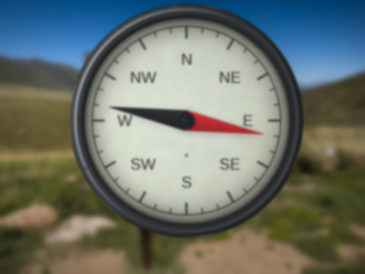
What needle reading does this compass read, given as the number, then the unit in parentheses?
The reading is 100 (°)
